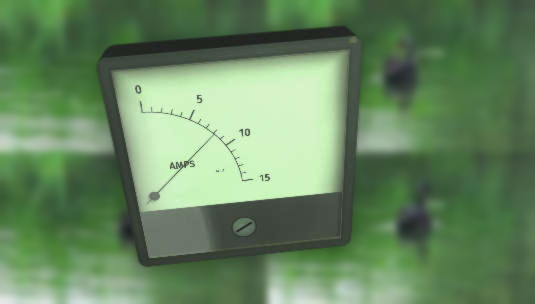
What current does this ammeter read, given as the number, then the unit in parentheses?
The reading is 8 (A)
